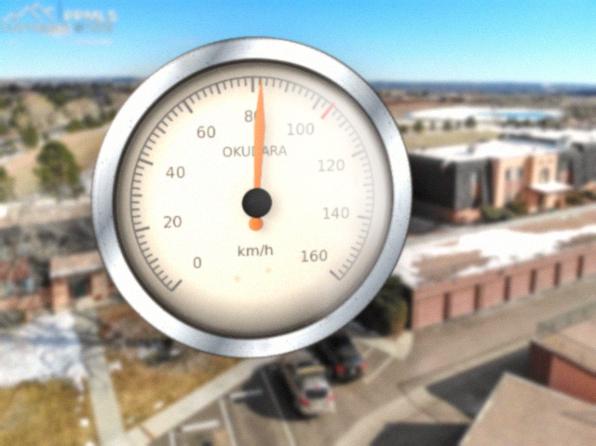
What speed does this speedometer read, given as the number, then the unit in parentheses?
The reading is 82 (km/h)
